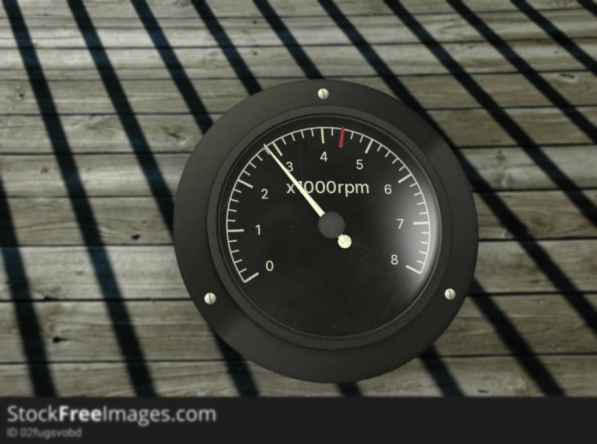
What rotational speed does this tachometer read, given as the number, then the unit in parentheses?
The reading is 2800 (rpm)
